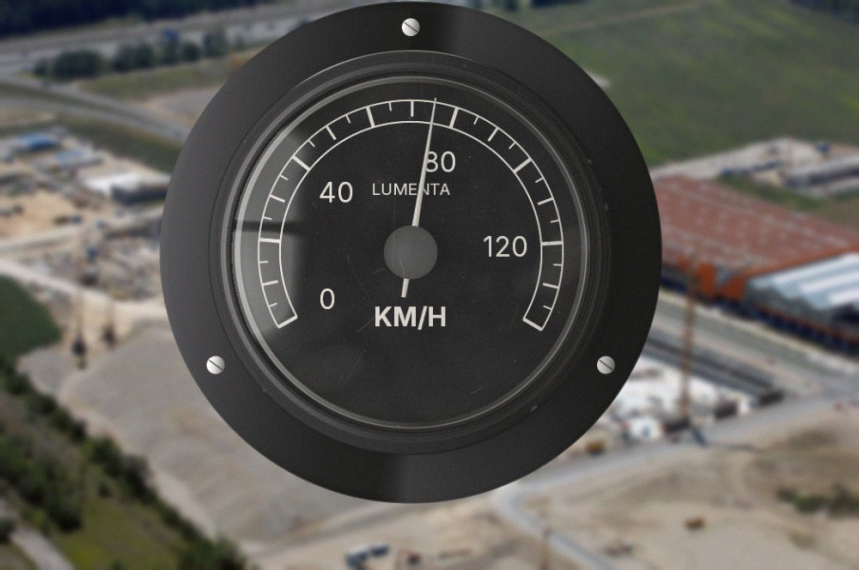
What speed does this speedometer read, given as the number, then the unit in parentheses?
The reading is 75 (km/h)
